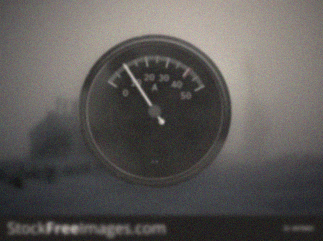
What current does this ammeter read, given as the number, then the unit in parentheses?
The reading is 10 (A)
